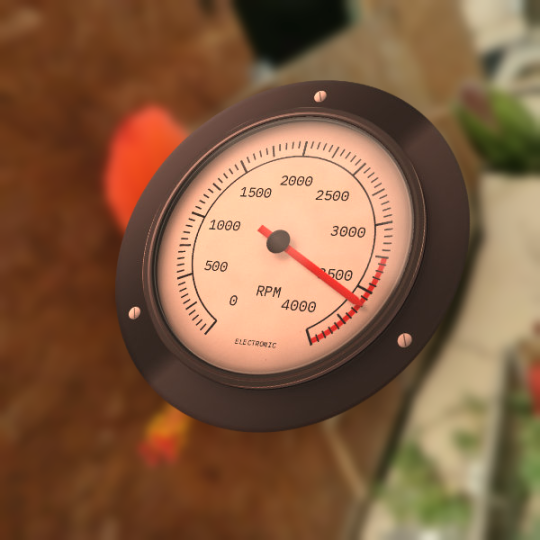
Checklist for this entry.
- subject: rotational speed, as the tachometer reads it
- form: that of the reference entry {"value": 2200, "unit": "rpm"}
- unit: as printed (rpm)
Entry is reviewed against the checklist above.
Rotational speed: {"value": 3600, "unit": "rpm"}
